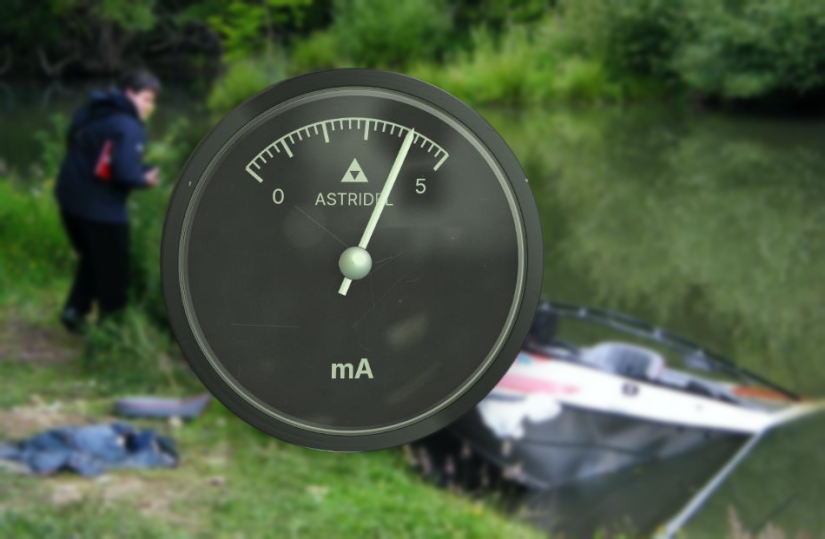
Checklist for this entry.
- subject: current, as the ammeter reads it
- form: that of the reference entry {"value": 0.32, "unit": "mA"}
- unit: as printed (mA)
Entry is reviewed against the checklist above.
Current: {"value": 4, "unit": "mA"}
